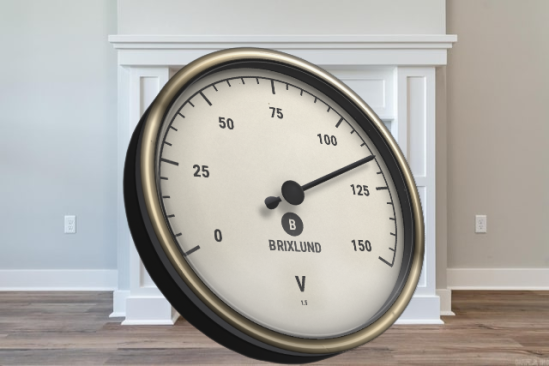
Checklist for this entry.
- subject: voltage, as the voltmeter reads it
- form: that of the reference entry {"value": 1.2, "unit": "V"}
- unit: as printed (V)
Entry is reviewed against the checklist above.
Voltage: {"value": 115, "unit": "V"}
